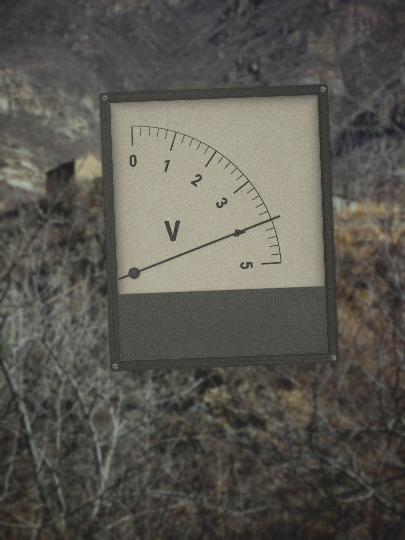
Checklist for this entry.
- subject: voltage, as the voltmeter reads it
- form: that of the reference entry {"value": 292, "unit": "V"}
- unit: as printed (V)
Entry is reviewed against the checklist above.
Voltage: {"value": 4, "unit": "V"}
